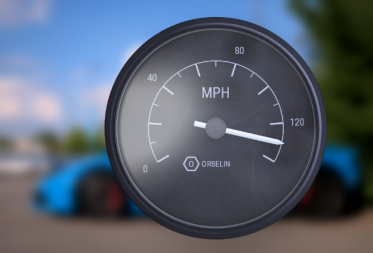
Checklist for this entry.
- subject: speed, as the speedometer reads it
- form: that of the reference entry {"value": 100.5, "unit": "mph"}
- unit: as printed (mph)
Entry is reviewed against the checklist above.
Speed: {"value": 130, "unit": "mph"}
